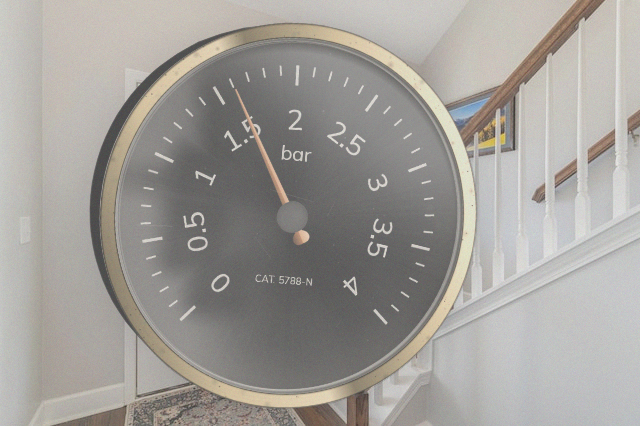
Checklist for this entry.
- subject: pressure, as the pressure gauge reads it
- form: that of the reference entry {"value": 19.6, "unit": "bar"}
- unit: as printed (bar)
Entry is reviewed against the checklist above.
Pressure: {"value": 1.6, "unit": "bar"}
